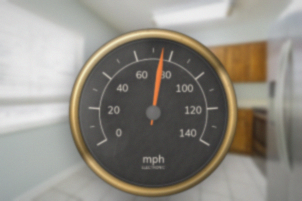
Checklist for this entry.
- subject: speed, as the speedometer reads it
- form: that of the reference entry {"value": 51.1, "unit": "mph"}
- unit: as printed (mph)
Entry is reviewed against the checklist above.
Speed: {"value": 75, "unit": "mph"}
